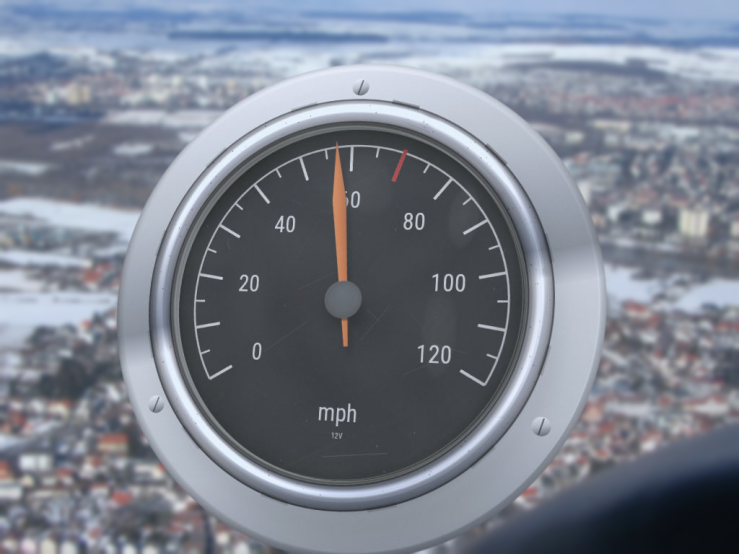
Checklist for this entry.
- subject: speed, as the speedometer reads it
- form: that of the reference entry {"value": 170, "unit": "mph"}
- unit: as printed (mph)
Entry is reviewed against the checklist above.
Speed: {"value": 57.5, "unit": "mph"}
